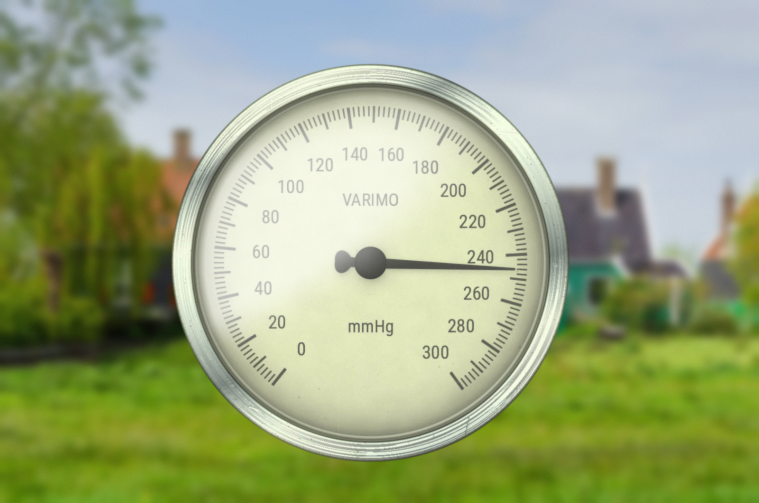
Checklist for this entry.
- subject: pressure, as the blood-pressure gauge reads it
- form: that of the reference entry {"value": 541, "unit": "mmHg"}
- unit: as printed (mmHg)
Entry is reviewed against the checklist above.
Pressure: {"value": 246, "unit": "mmHg"}
